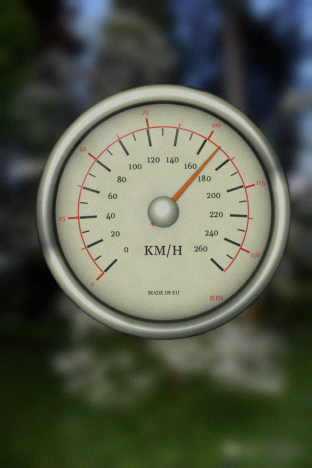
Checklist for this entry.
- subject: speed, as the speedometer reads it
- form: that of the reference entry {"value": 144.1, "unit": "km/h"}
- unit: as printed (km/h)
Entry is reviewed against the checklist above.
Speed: {"value": 170, "unit": "km/h"}
